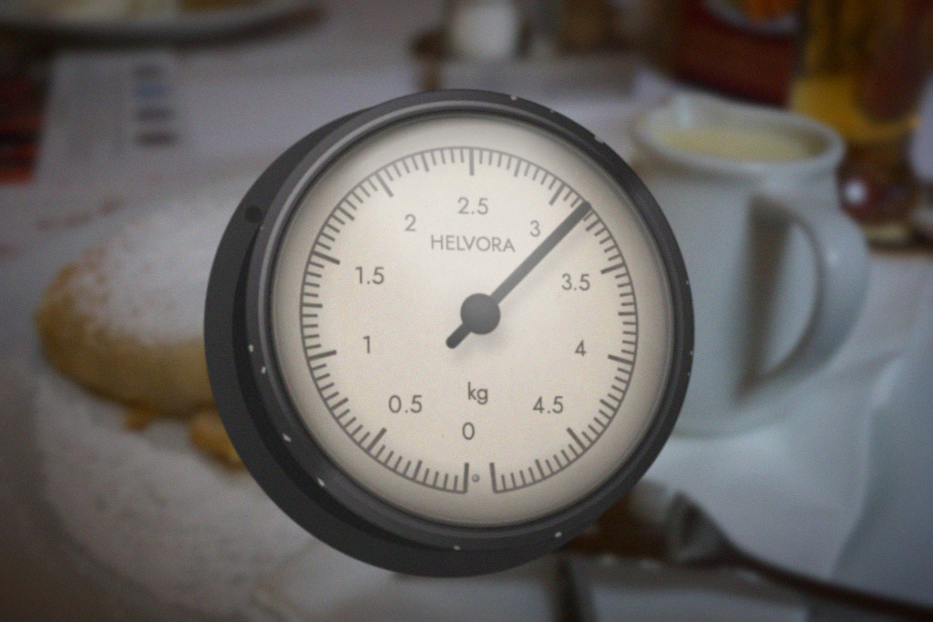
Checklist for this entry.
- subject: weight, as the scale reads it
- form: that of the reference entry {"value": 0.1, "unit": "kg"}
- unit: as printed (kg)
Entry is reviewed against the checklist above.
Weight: {"value": 3.15, "unit": "kg"}
